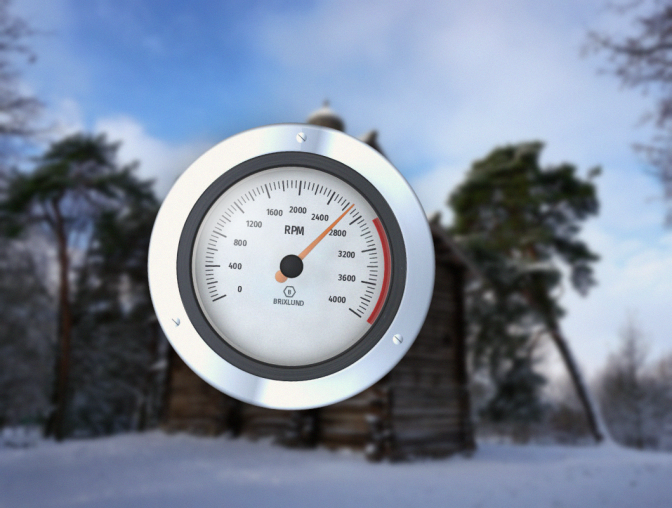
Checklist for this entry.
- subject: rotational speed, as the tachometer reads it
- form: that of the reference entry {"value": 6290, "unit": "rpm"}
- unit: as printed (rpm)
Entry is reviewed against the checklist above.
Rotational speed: {"value": 2650, "unit": "rpm"}
